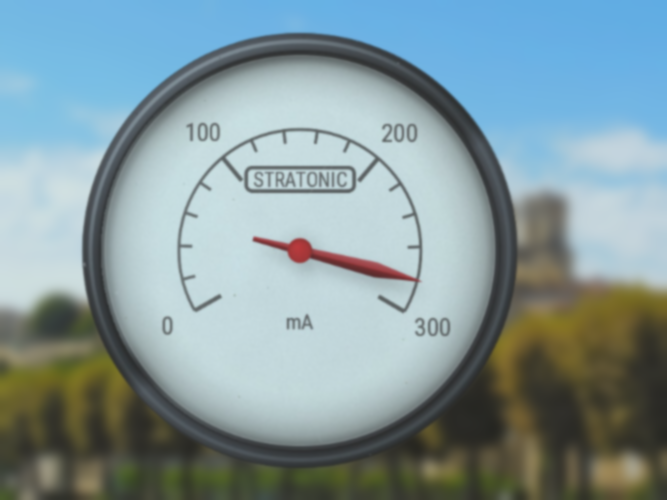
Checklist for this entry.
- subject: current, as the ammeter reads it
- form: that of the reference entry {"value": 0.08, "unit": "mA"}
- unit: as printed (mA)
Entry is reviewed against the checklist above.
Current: {"value": 280, "unit": "mA"}
